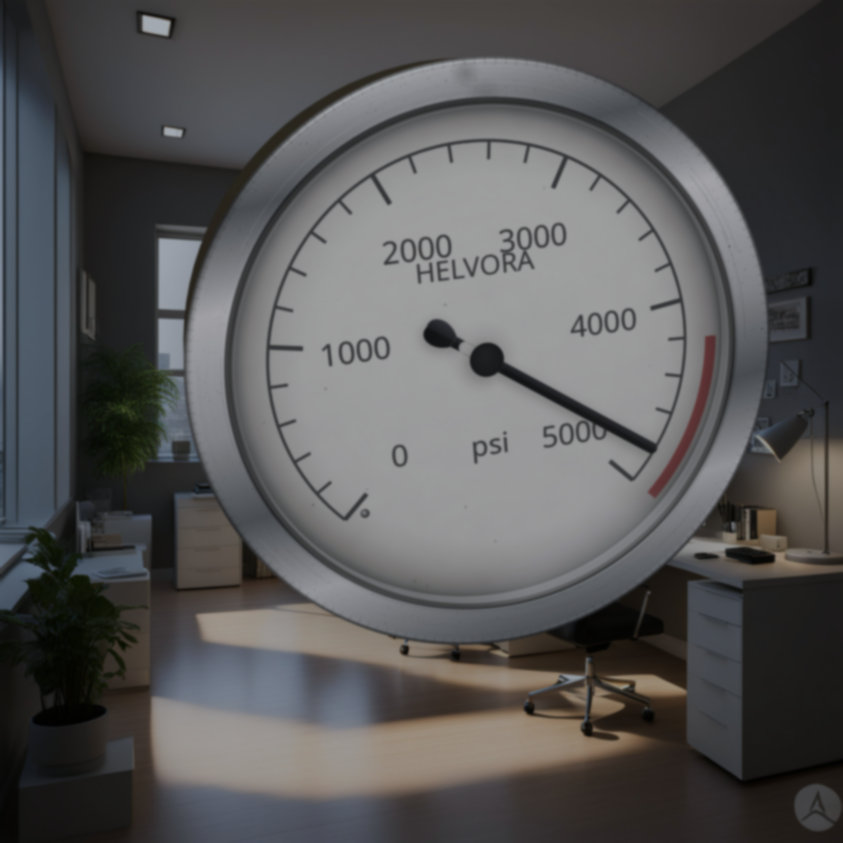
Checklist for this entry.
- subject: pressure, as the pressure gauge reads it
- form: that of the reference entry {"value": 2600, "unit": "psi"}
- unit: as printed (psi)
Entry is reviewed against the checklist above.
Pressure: {"value": 4800, "unit": "psi"}
